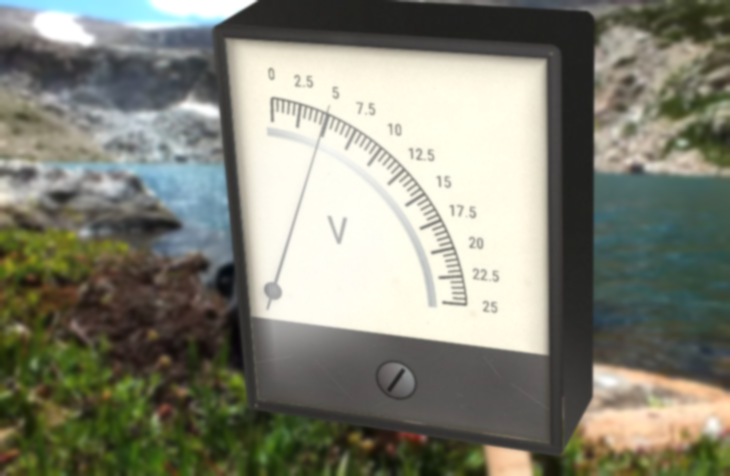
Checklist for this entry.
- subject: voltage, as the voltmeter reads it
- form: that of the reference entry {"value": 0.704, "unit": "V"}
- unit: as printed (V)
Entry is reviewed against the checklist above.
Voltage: {"value": 5, "unit": "V"}
